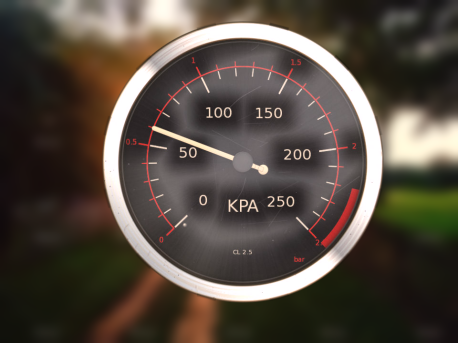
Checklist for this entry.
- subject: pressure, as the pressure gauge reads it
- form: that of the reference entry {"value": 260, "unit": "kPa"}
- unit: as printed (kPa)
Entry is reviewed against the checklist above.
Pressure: {"value": 60, "unit": "kPa"}
